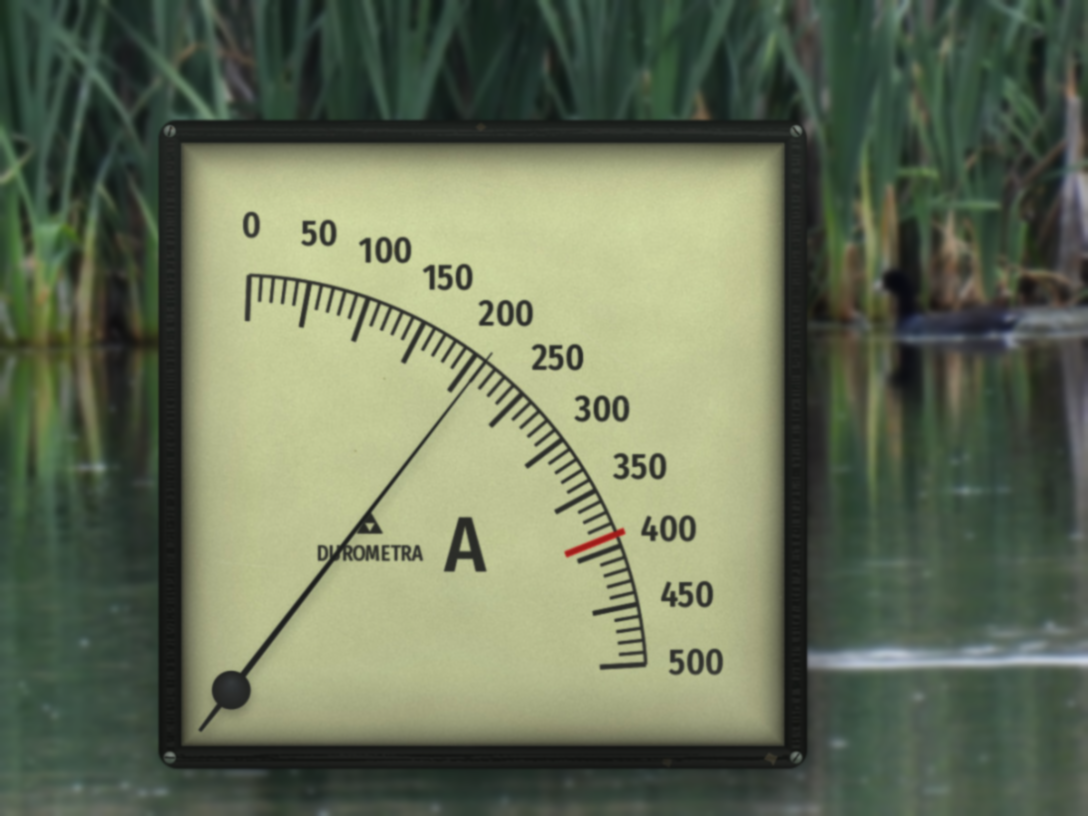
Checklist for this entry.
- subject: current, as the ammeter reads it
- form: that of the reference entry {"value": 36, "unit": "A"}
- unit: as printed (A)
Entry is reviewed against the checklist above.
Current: {"value": 210, "unit": "A"}
